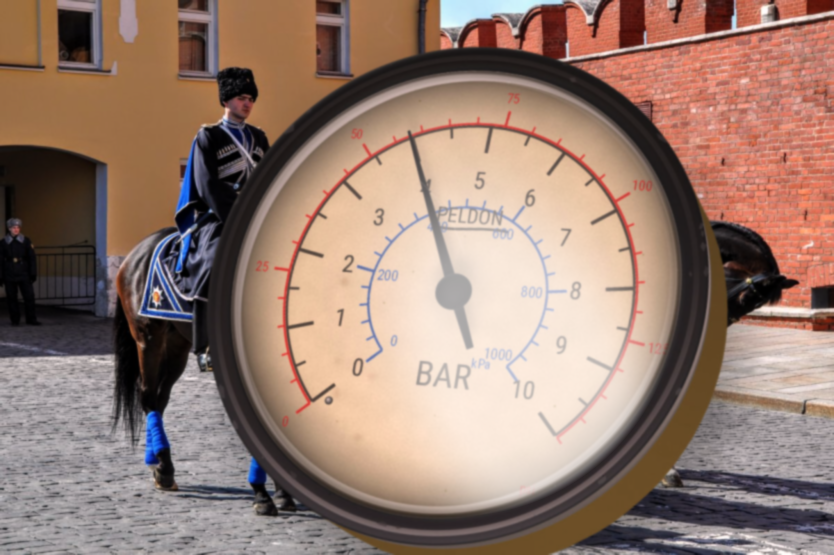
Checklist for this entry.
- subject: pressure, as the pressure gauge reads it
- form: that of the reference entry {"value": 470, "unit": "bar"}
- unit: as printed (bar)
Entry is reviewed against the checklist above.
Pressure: {"value": 4, "unit": "bar"}
